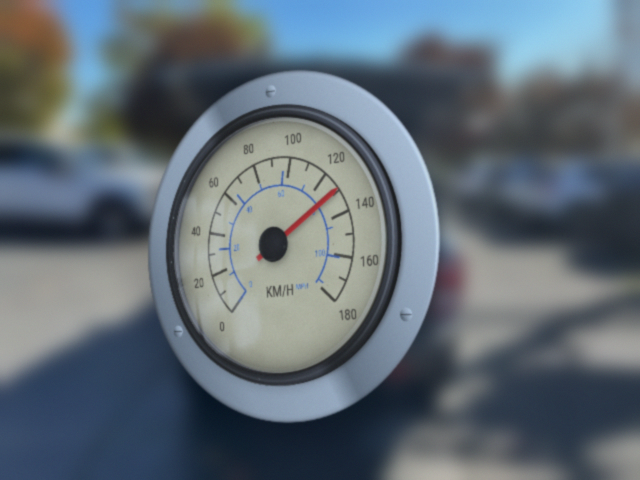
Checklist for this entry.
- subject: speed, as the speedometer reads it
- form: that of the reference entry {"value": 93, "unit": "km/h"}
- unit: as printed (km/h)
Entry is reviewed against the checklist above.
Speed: {"value": 130, "unit": "km/h"}
